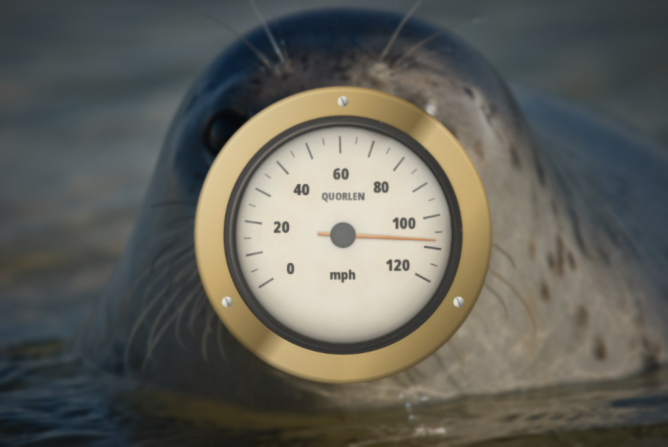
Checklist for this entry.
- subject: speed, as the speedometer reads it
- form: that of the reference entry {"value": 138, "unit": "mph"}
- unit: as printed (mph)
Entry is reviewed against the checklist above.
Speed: {"value": 107.5, "unit": "mph"}
